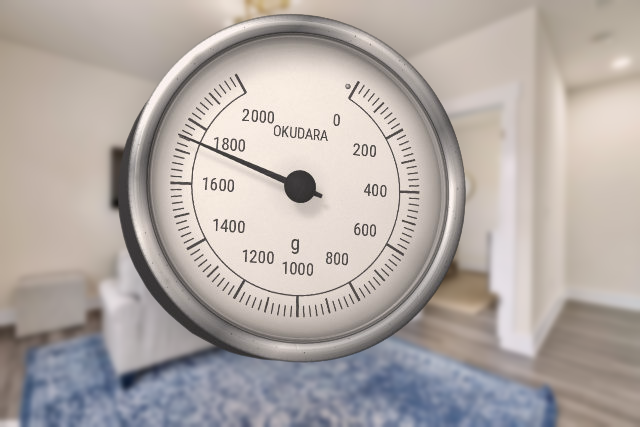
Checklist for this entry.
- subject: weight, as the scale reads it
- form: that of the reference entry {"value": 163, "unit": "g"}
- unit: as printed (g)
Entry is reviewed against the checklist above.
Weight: {"value": 1740, "unit": "g"}
